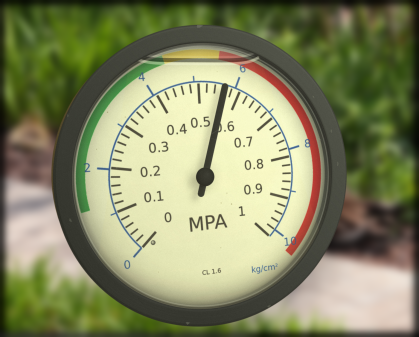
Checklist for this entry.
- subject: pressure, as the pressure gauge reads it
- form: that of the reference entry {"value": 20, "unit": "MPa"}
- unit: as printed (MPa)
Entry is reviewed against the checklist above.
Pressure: {"value": 0.56, "unit": "MPa"}
